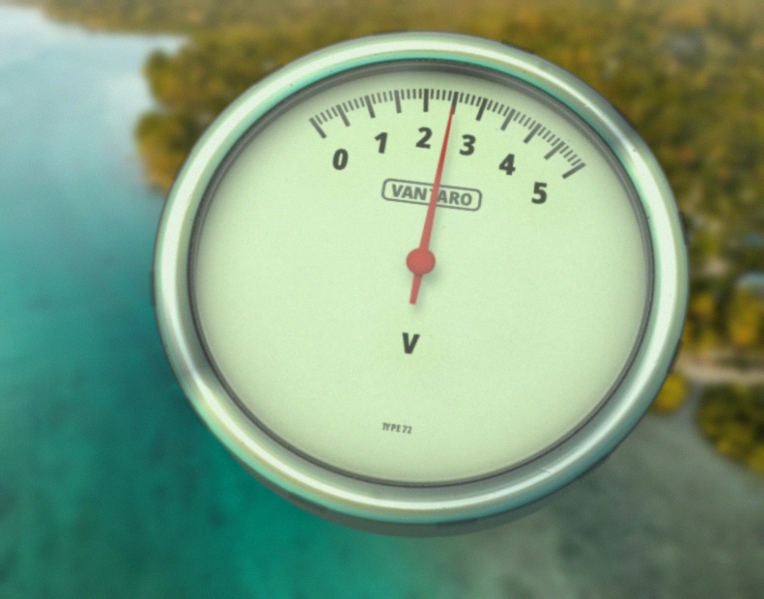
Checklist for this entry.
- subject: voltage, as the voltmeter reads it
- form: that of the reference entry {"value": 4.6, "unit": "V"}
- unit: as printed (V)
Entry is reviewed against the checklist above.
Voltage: {"value": 2.5, "unit": "V"}
